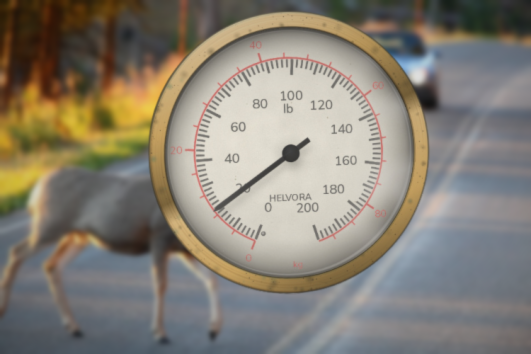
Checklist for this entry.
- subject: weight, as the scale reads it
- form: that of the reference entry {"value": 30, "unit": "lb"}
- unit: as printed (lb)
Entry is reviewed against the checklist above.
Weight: {"value": 20, "unit": "lb"}
